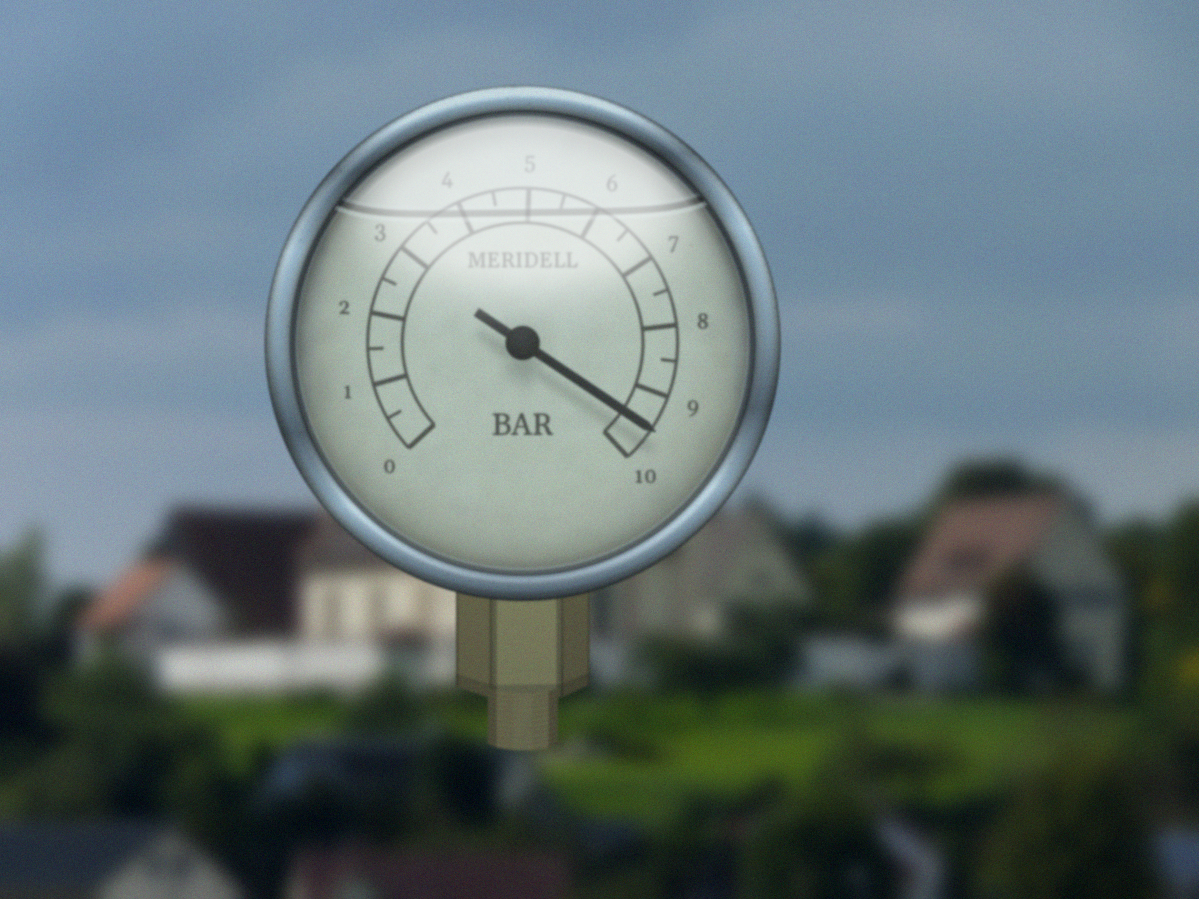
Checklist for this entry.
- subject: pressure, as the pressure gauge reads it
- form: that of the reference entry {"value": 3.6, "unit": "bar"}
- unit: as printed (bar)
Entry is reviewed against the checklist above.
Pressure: {"value": 9.5, "unit": "bar"}
